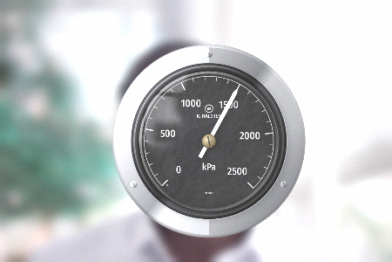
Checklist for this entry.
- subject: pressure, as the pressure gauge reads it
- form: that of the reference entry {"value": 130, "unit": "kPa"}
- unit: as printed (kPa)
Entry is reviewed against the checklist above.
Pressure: {"value": 1500, "unit": "kPa"}
